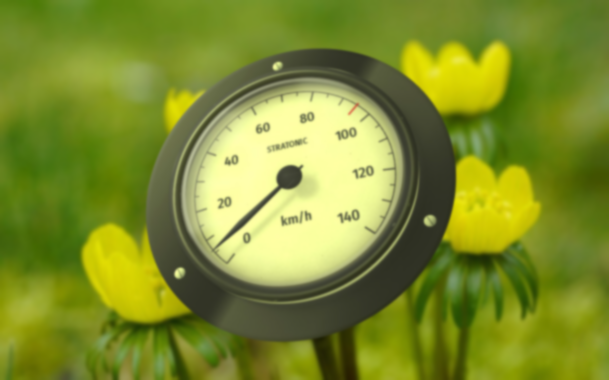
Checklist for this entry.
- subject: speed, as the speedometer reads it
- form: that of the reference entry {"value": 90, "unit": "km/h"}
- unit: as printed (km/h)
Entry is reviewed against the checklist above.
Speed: {"value": 5, "unit": "km/h"}
